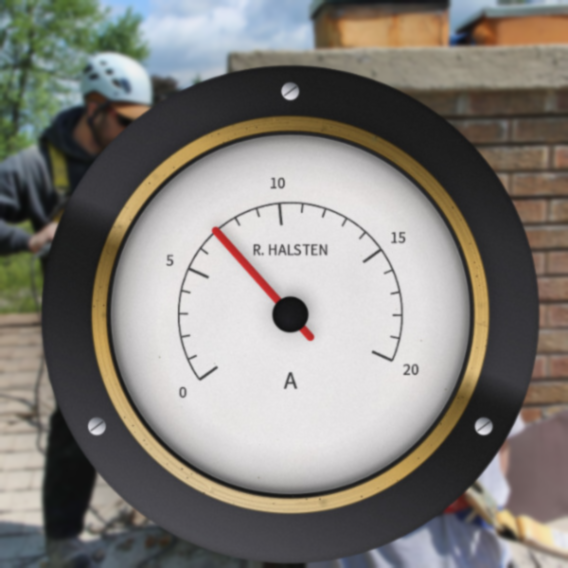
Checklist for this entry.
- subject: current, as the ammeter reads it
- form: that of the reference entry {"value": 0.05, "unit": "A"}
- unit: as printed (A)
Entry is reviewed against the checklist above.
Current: {"value": 7, "unit": "A"}
